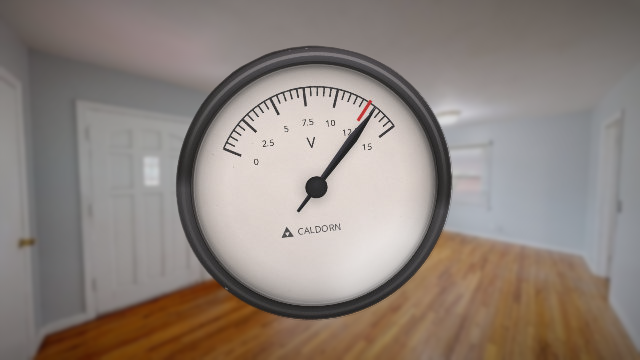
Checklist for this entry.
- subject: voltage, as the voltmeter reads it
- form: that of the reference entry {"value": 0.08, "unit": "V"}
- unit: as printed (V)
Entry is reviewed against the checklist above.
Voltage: {"value": 13, "unit": "V"}
